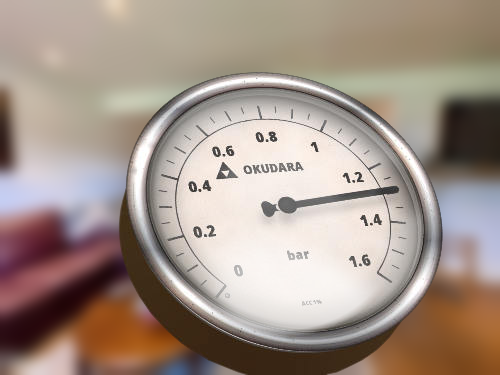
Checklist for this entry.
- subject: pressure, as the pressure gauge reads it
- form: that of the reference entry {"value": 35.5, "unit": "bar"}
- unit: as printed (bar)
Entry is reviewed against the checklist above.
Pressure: {"value": 1.3, "unit": "bar"}
